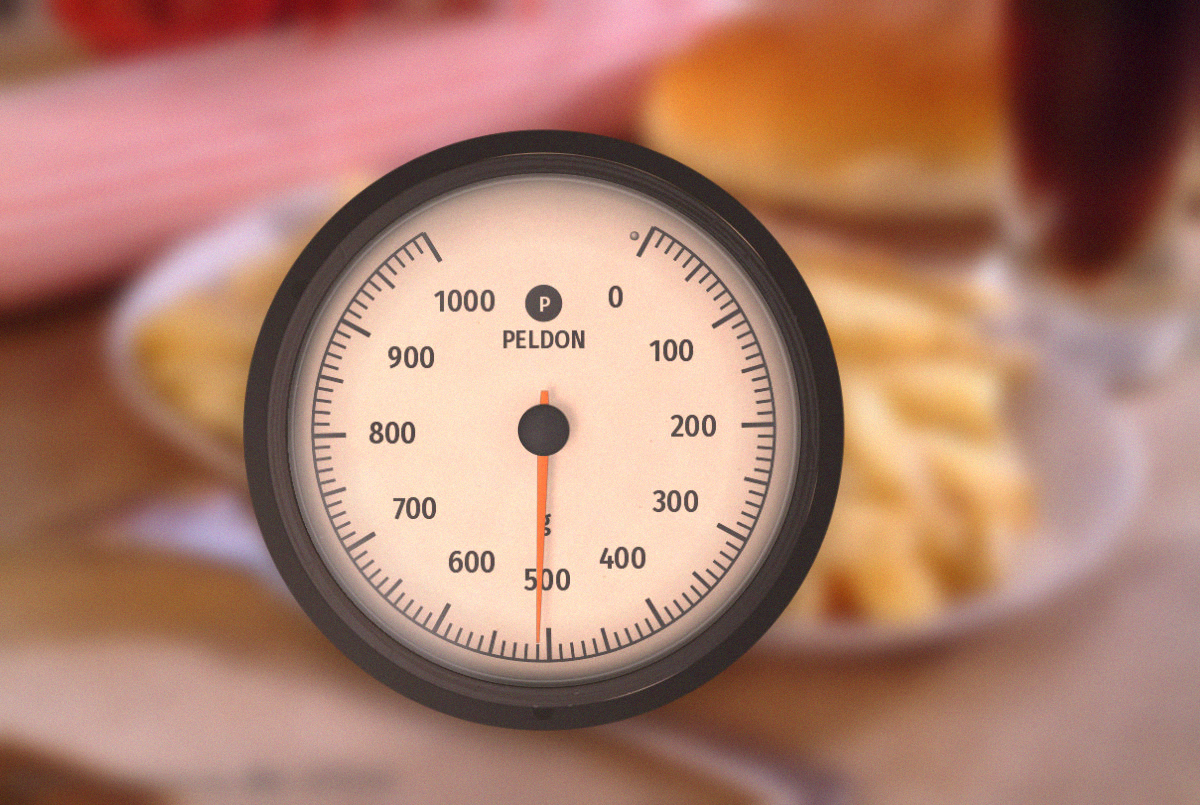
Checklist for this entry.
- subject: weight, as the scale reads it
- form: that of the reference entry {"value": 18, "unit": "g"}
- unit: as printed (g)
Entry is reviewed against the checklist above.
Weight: {"value": 510, "unit": "g"}
